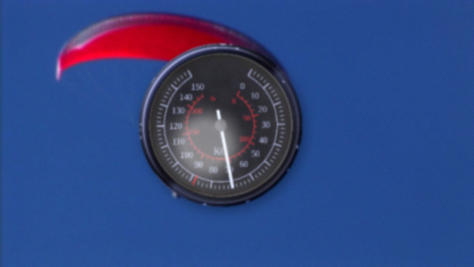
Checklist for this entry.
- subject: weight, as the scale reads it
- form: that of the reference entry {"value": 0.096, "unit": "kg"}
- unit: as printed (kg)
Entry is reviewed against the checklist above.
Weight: {"value": 70, "unit": "kg"}
